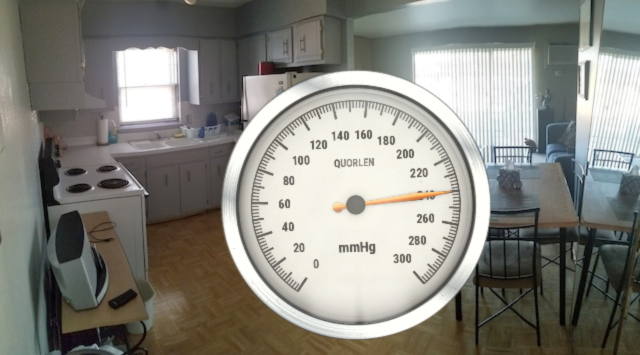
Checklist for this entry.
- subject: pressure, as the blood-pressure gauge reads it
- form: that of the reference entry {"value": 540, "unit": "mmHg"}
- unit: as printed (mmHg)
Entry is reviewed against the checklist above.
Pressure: {"value": 240, "unit": "mmHg"}
